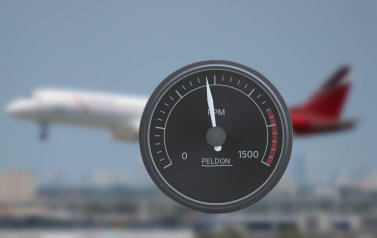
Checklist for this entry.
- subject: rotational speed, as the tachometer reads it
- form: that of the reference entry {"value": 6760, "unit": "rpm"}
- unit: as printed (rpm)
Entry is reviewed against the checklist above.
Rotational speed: {"value": 700, "unit": "rpm"}
